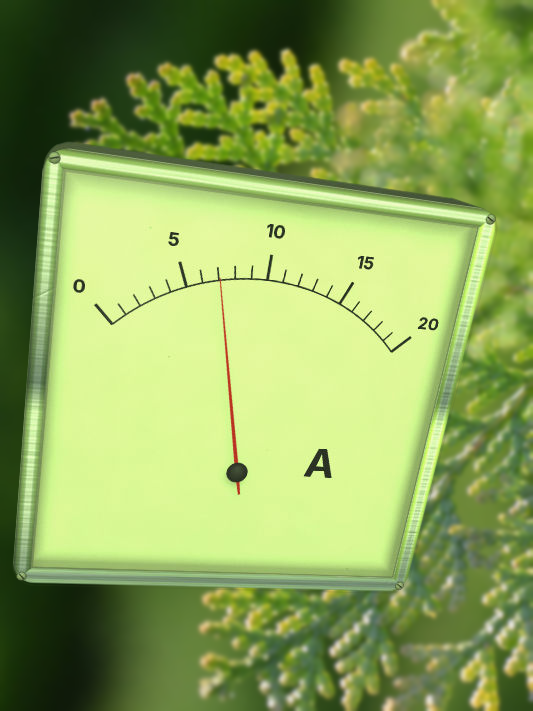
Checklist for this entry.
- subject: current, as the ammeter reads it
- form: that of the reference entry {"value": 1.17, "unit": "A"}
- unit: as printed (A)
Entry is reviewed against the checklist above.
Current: {"value": 7, "unit": "A"}
